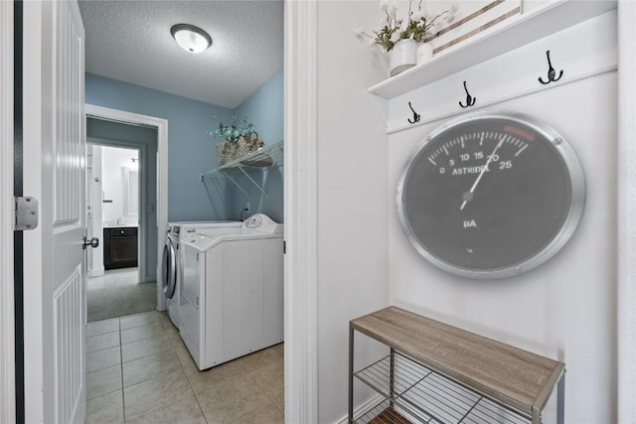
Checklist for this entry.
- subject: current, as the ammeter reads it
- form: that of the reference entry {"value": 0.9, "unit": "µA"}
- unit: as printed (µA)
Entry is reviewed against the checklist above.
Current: {"value": 20, "unit": "µA"}
